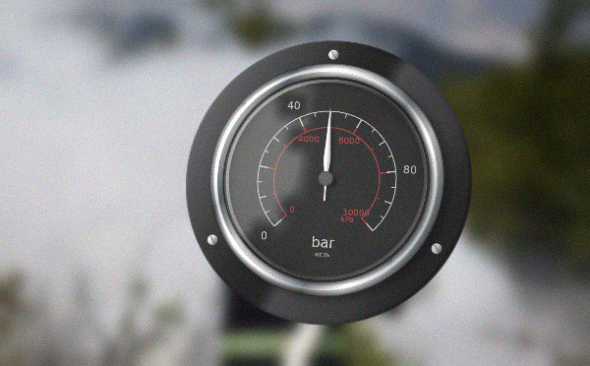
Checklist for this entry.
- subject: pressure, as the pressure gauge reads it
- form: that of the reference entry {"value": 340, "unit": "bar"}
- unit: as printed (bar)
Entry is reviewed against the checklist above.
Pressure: {"value": 50, "unit": "bar"}
